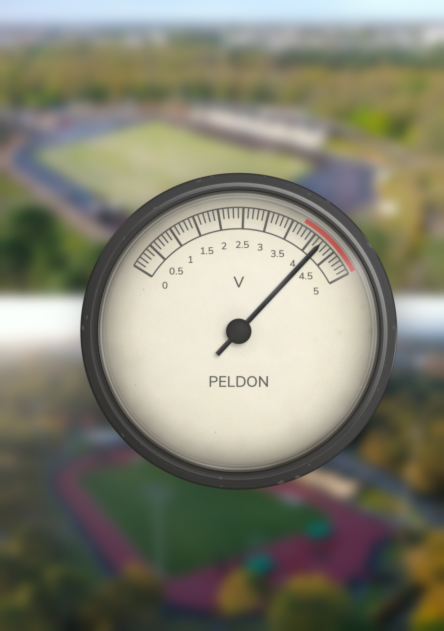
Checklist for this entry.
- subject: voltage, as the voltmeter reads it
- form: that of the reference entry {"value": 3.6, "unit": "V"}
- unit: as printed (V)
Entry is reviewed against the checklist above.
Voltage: {"value": 4.2, "unit": "V"}
